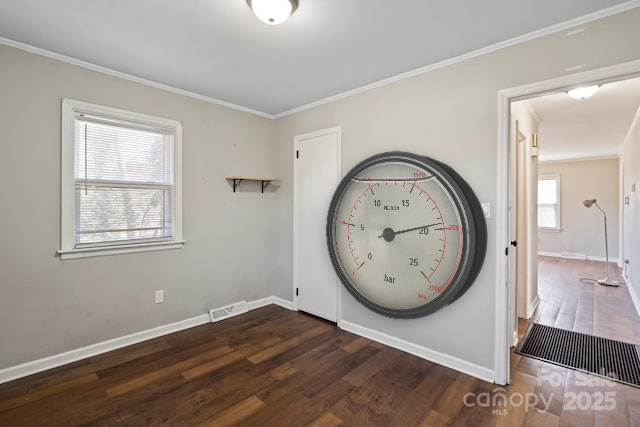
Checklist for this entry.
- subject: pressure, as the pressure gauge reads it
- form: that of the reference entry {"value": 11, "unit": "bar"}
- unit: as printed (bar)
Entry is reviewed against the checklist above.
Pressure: {"value": 19.5, "unit": "bar"}
